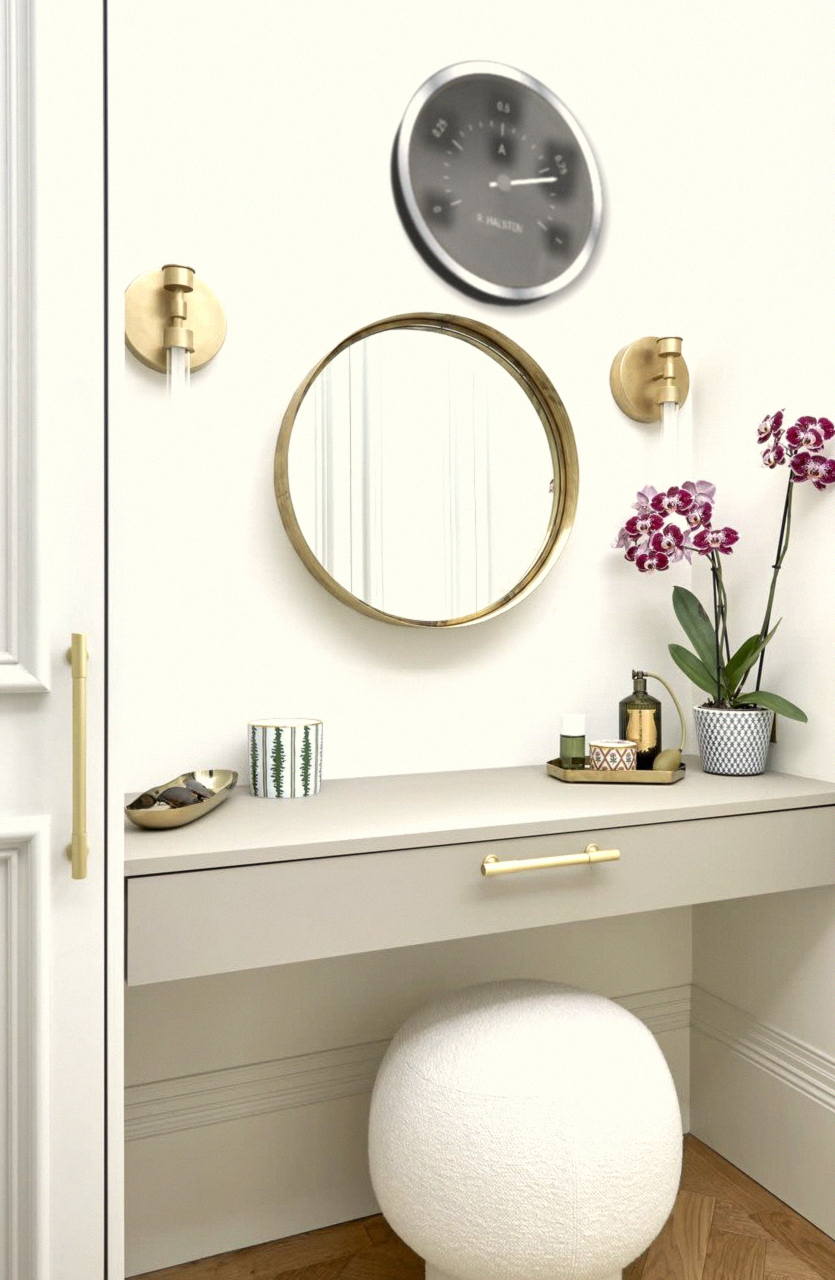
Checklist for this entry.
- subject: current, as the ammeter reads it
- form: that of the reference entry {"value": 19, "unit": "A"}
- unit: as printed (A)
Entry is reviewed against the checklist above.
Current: {"value": 0.8, "unit": "A"}
